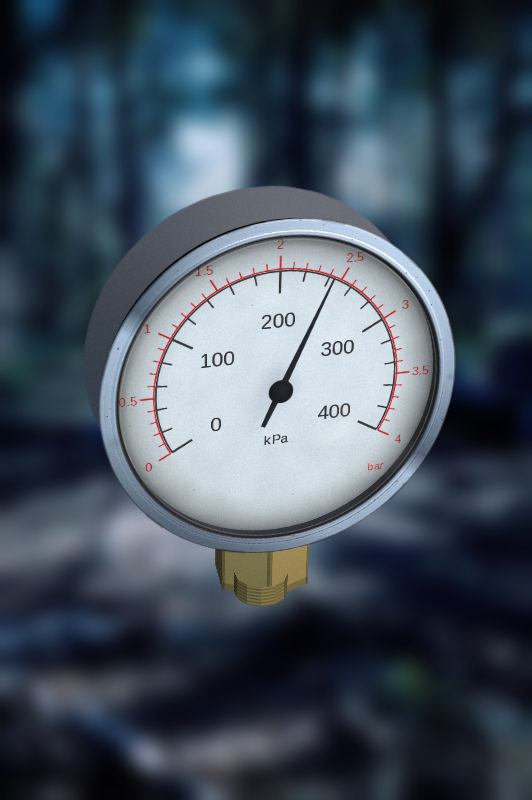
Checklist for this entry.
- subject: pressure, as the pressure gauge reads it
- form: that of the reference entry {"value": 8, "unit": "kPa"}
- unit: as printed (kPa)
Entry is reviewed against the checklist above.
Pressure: {"value": 240, "unit": "kPa"}
